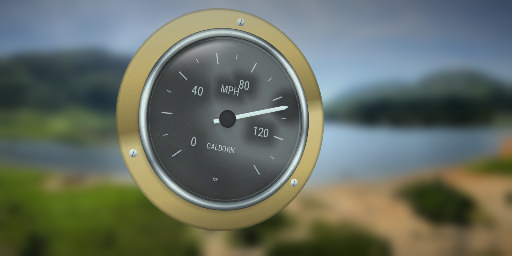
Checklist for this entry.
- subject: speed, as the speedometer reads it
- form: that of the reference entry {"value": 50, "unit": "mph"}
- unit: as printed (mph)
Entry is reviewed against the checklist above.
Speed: {"value": 105, "unit": "mph"}
